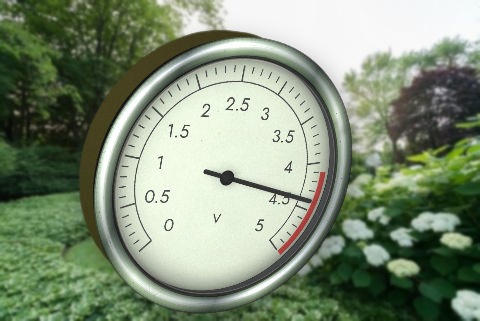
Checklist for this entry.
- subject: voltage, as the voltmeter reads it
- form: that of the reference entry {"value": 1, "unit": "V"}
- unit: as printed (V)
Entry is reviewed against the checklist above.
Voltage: {"value": 4.4, "unit": "V"}
